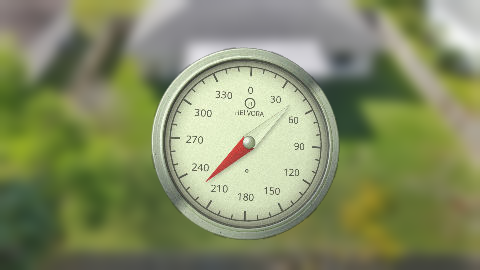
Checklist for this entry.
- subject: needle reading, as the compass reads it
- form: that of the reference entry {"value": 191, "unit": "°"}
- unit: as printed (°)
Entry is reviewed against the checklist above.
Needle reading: {"value": 225, "unit": "°"}
